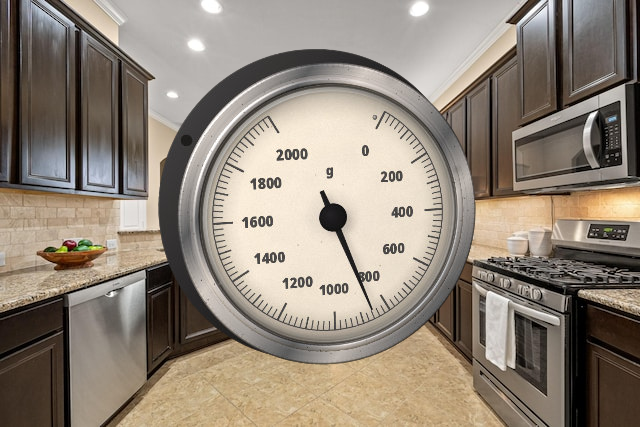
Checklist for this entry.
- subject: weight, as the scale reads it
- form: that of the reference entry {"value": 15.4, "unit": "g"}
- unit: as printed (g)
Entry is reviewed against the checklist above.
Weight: {"value": 860, "unit": "g"}
